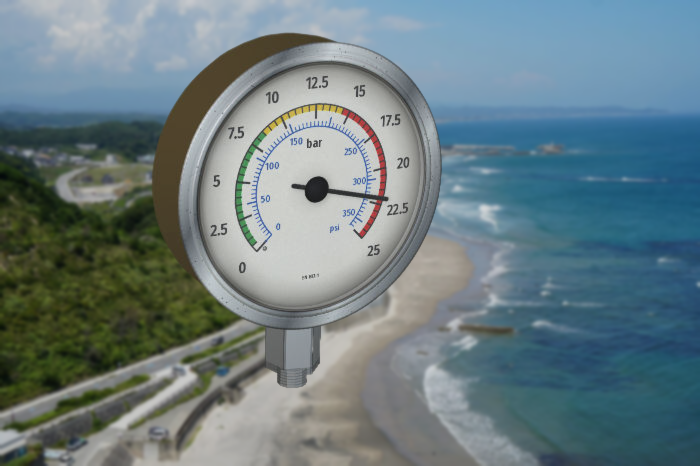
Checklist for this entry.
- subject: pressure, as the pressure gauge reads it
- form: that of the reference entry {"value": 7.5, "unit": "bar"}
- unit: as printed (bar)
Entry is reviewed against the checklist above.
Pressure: {"value": 22, "unit": "bar"}
